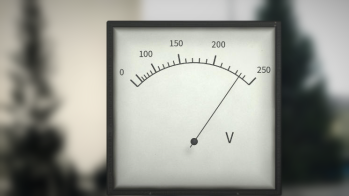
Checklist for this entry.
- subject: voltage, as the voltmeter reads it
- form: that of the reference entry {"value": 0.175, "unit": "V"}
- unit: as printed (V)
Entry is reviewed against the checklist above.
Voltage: {"value": 235, "unit": "V"}
